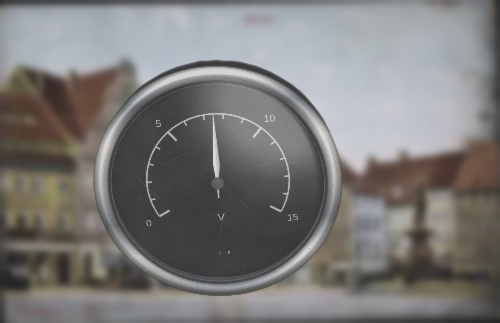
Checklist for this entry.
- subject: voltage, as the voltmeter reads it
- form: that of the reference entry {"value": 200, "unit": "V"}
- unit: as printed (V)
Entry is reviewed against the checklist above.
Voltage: {"value": 7.5, "unit": "V"}
